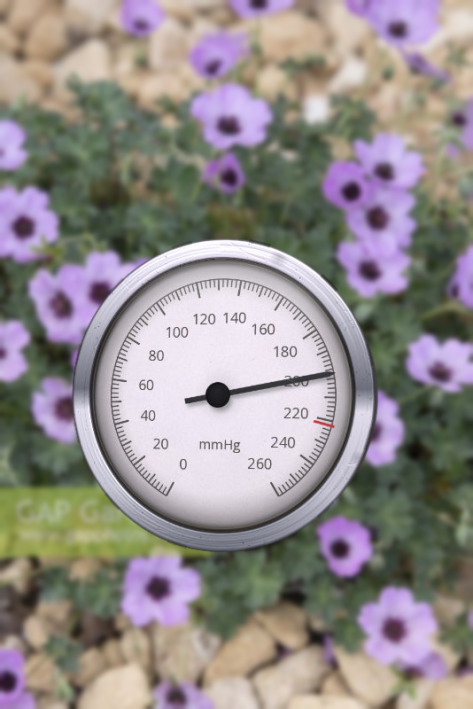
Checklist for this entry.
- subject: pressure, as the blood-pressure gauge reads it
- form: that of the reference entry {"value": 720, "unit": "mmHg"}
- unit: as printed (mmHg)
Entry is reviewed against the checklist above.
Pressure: {"value": 200, "unit": "mmHg"}
